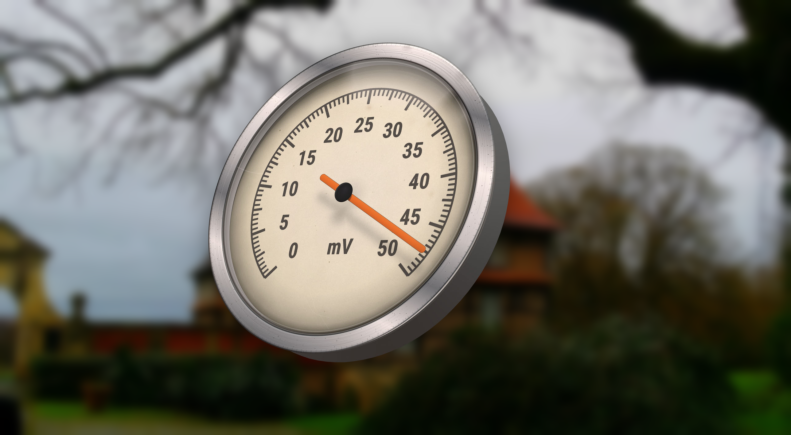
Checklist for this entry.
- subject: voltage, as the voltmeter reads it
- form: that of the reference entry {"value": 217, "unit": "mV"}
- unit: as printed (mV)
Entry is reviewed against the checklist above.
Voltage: {"value": 47.5, "unit": "mV"}
